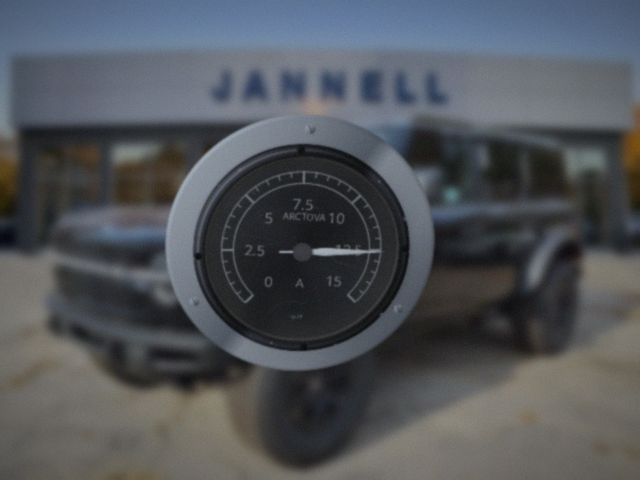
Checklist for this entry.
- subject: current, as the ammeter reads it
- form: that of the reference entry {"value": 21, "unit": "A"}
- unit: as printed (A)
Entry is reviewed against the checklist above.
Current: {"value": 12.5, "unit": "A"}
